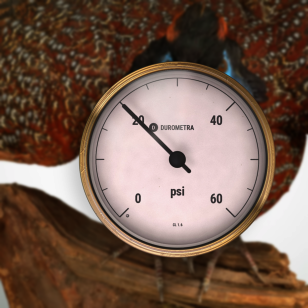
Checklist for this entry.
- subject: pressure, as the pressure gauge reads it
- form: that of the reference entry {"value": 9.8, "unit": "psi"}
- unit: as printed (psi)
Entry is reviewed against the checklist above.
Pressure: {"value": 20, "unit": "psi"}
